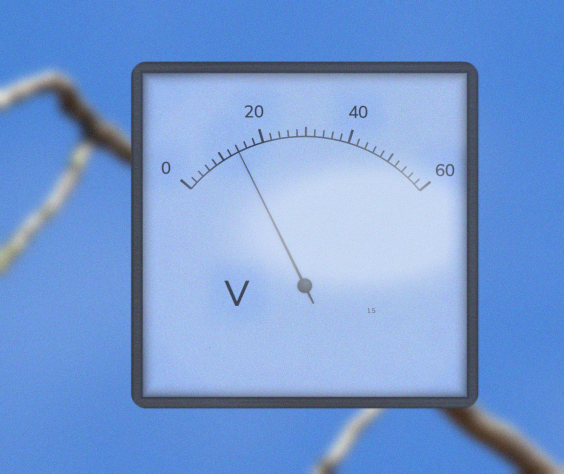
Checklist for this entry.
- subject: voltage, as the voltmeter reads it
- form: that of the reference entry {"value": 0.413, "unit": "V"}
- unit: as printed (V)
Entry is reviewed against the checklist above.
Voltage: {"value": 14, "unit": "V"}
